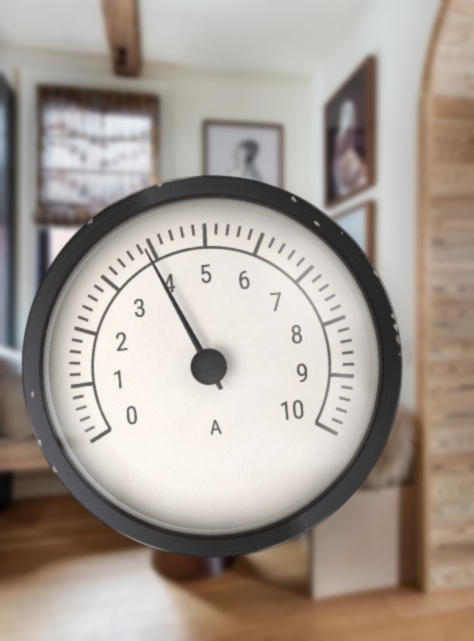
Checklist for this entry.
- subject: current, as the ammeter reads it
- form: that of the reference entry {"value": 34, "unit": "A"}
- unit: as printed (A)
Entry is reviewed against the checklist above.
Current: {"value": 3.9, "unit": "A"}
